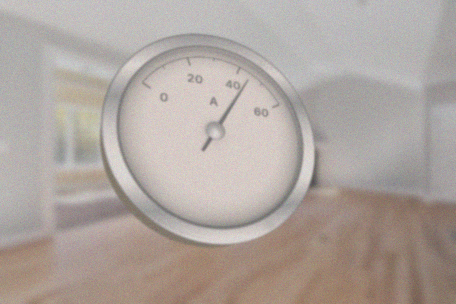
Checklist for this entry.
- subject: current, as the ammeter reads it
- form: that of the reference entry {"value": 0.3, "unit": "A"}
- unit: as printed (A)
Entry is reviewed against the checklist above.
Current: {"value": 45, "unit": "A"}
